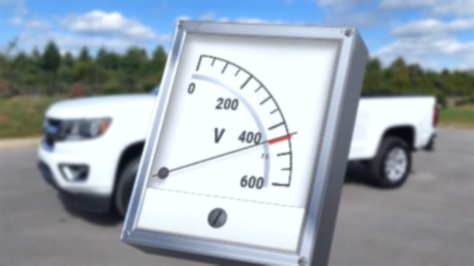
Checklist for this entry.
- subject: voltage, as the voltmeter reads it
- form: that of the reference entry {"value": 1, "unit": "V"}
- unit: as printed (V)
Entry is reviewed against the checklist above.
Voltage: {"value": 450, "unit": "V"}
